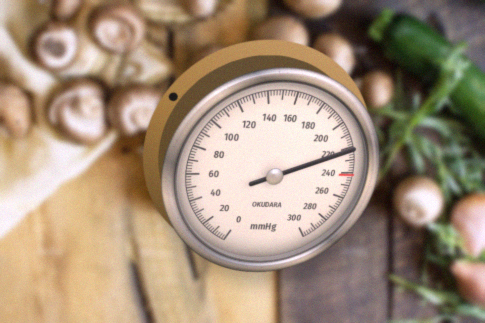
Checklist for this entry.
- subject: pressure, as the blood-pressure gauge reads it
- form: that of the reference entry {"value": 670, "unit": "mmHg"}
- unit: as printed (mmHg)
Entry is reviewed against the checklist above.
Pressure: {"value": 220, "unit": "mmHg"}
